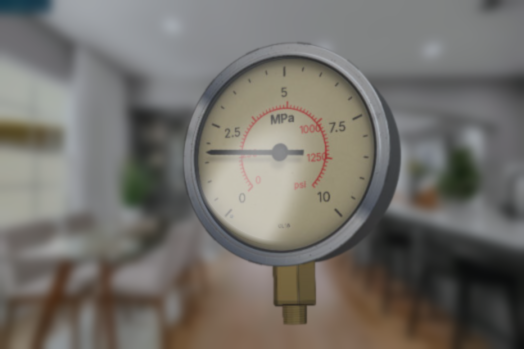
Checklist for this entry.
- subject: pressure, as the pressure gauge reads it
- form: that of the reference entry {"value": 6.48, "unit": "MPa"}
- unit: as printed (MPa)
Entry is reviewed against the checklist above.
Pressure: {"value": 1.75, "unit": "MPa"}
